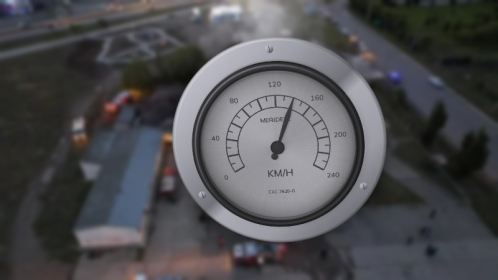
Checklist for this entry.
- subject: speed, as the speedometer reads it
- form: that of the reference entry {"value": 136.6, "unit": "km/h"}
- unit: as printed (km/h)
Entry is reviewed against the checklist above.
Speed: {"value": 140, "unit": "km/h"}
